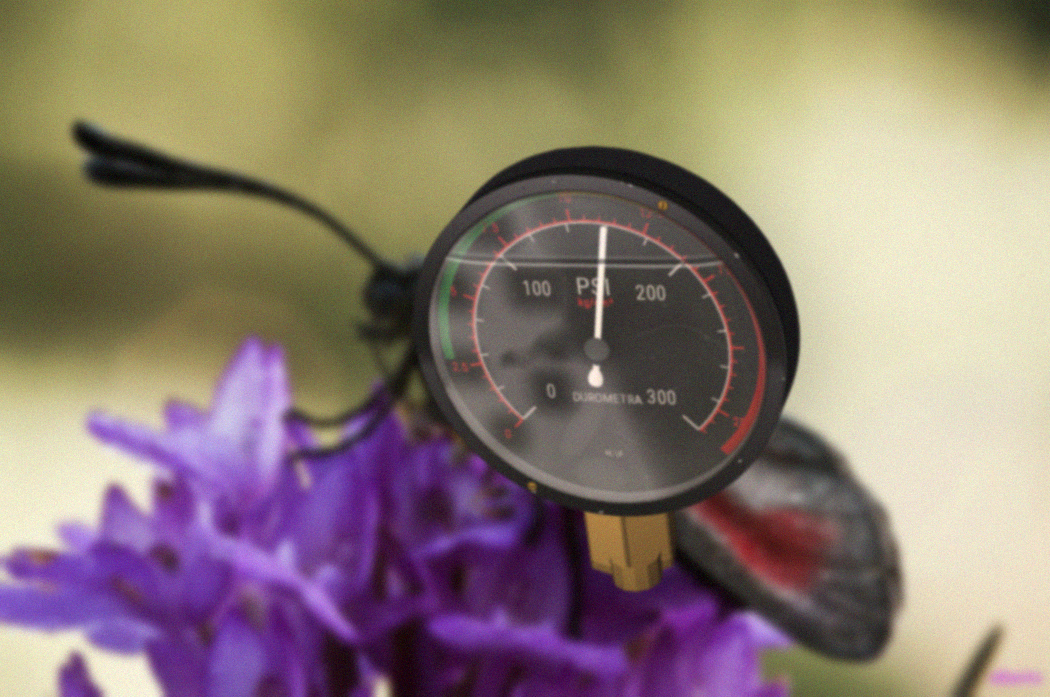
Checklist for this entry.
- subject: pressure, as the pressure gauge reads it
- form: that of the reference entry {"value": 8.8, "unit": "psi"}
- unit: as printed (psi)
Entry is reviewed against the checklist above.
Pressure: {"value": 160, "unit": "psi"}
